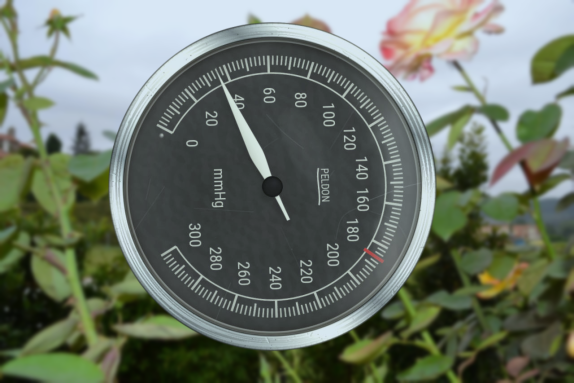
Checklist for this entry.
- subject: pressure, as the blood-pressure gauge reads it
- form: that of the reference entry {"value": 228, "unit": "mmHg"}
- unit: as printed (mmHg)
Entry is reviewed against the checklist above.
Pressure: {"value": 36, "unit": "mmHg"}
